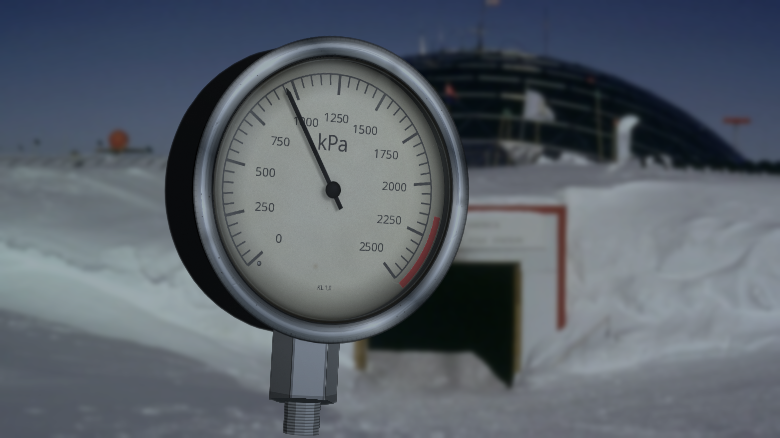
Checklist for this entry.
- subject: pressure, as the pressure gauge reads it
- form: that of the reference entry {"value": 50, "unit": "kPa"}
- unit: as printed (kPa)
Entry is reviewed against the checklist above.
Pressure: {"value": 950, "unit": "kPa"}
